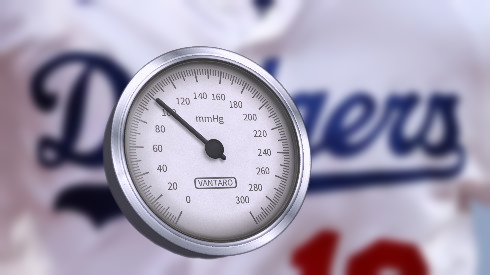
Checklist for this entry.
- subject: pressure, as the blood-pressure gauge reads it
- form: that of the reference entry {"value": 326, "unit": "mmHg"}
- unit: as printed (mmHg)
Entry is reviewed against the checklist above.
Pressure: {"value": 100, "unit": "mmHg"}
